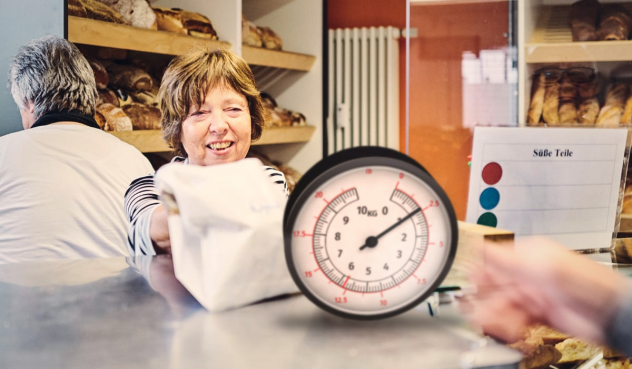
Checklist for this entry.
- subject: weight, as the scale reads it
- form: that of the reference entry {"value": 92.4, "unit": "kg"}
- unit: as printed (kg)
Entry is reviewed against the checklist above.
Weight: {"value": 1, "unit": "kg"}
